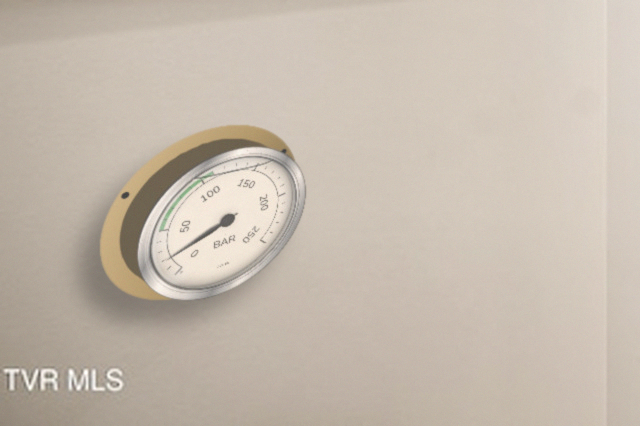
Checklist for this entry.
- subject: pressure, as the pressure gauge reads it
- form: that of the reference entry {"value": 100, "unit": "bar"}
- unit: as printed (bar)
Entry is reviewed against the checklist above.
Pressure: {"value": 20, "unit": "bar"}
